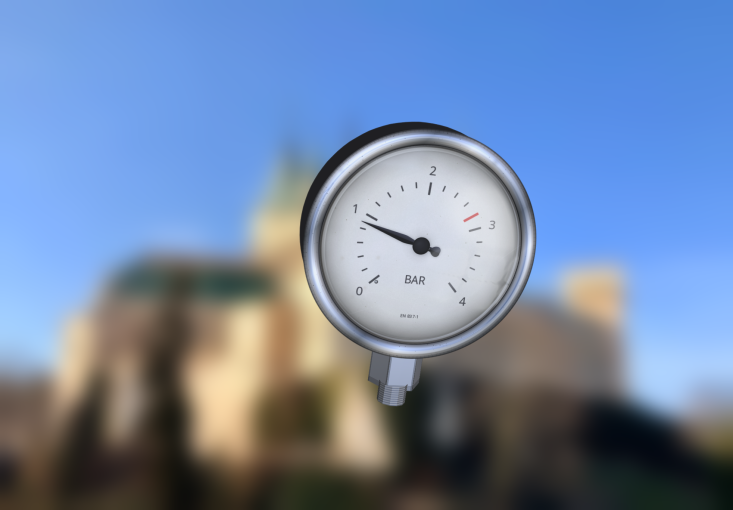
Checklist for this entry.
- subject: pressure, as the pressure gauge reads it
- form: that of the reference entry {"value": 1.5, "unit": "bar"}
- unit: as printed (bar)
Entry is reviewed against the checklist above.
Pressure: {"value": 0.9, "unit": "bar"}
